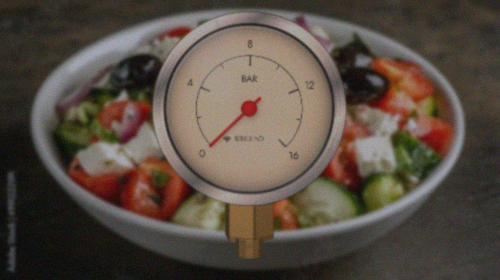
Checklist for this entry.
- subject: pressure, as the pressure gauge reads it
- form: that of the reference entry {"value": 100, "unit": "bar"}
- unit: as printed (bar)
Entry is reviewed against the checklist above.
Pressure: {"value": 0, "unit": "bar"}
